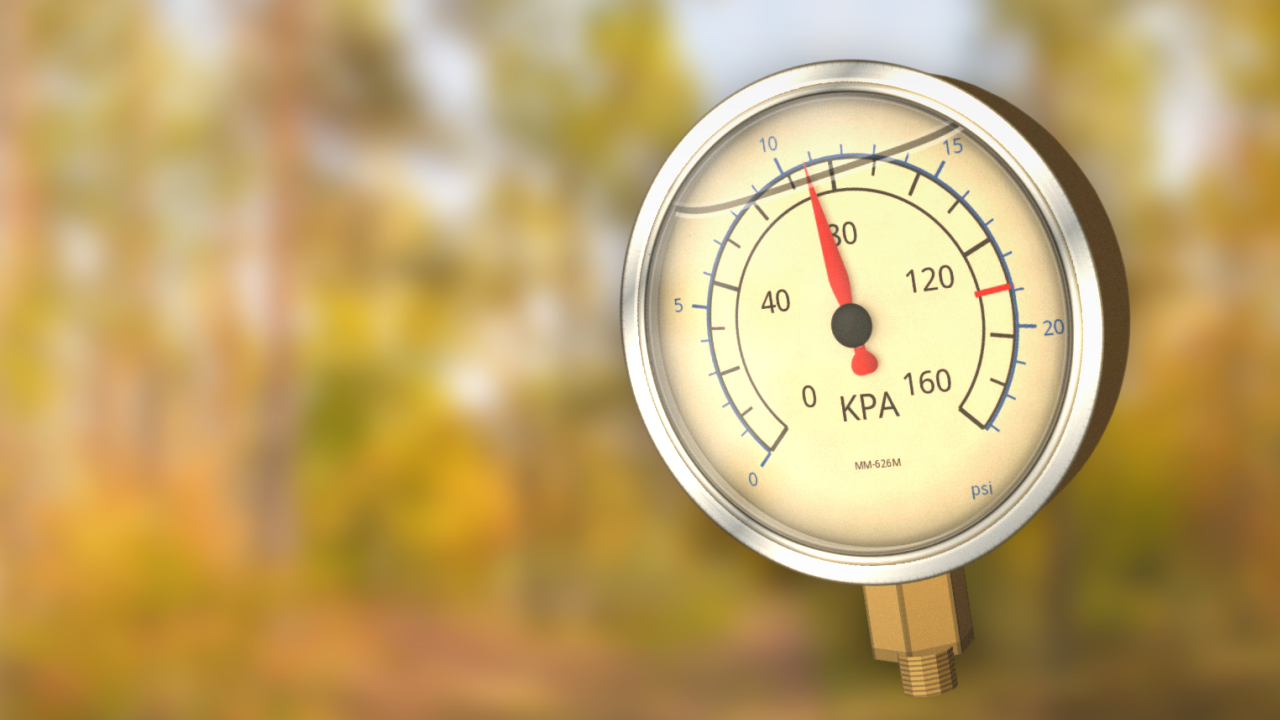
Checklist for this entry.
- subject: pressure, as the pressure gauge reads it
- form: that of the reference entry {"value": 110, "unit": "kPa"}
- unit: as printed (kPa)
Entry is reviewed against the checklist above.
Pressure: {"value": 75, "unit": "kPa"}
